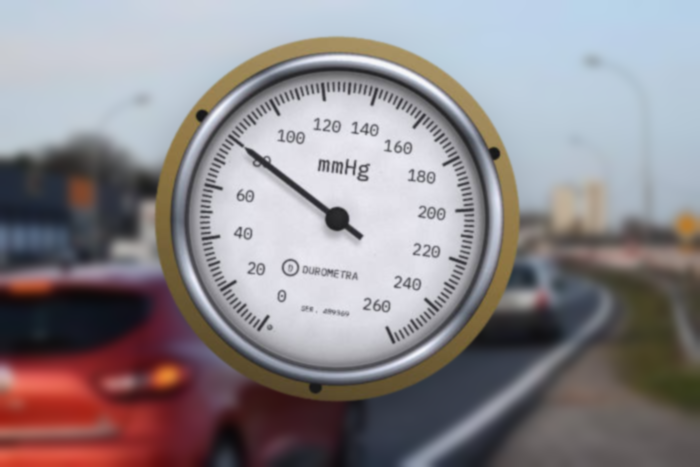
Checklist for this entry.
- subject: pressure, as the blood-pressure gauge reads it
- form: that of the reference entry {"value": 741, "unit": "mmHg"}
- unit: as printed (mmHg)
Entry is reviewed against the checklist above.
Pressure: {"value": 80, "unit": "mmHg"}
